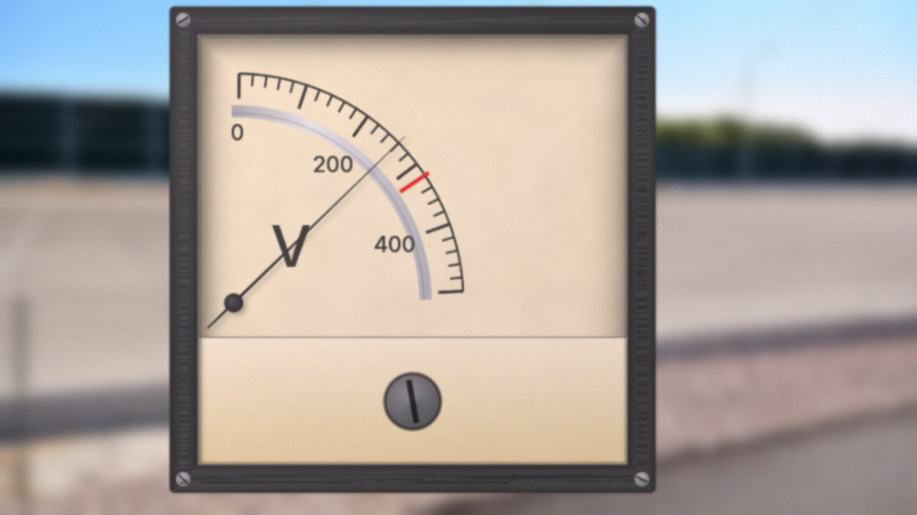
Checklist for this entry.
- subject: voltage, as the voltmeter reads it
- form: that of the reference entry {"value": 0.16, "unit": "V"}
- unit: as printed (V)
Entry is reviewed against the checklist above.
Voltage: {"value": 260, "unit": "V"}
